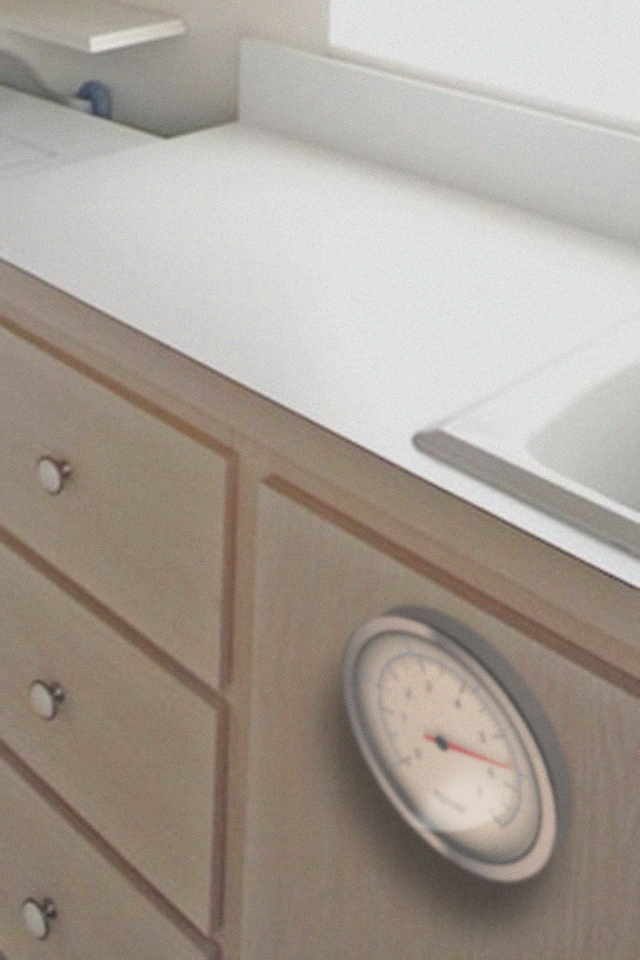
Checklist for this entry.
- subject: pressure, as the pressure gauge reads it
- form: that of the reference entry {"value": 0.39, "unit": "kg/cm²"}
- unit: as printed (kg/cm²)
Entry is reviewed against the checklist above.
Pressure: {"value": 5.5, "unit": "kg/cm²"}
